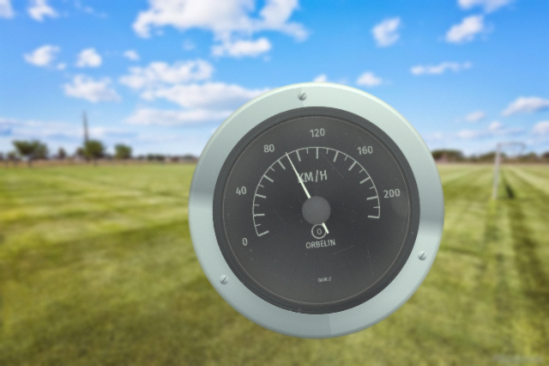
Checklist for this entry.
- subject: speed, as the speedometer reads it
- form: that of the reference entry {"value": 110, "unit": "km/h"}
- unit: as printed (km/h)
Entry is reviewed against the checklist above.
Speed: {"value": 90, "unit": "km/h"}
